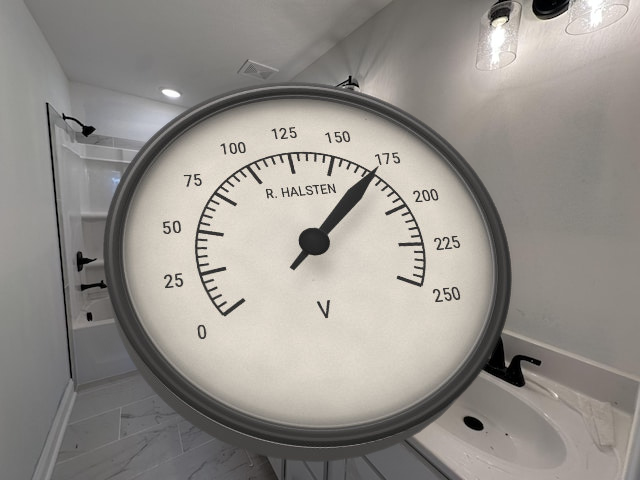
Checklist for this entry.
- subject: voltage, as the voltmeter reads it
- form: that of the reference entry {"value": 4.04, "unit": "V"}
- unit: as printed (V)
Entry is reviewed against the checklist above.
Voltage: {"value": 175, "unit": "V"}
